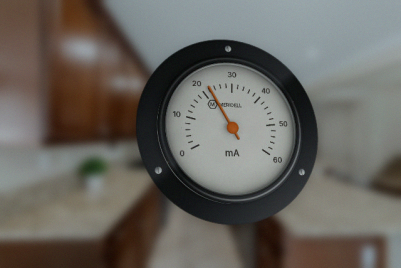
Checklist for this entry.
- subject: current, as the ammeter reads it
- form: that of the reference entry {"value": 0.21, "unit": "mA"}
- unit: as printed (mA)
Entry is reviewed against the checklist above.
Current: {"value": 22, "unit": "mA"}
